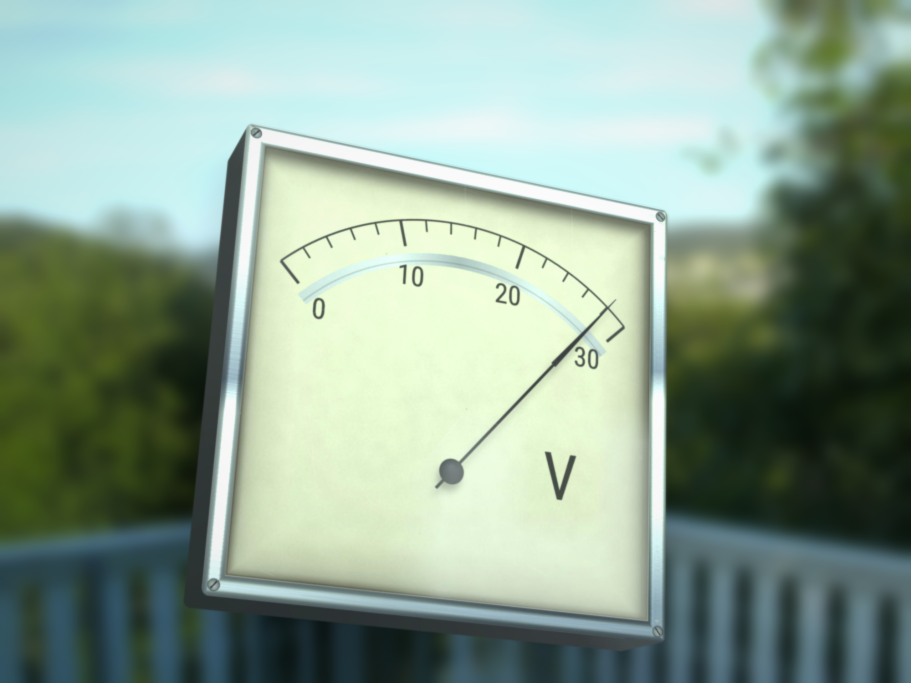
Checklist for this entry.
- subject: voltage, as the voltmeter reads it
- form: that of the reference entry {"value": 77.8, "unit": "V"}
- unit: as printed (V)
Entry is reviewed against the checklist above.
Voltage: {"value": 28, "unit": "V"}
